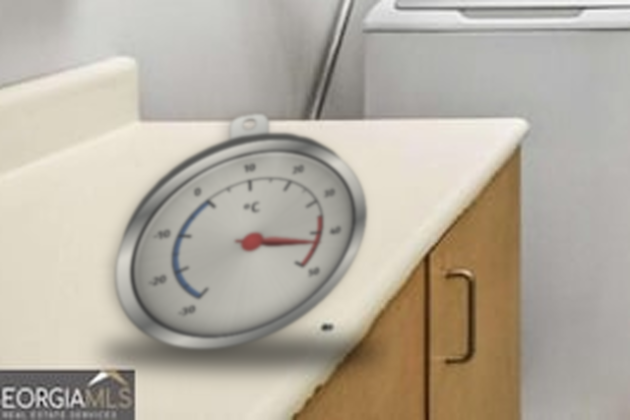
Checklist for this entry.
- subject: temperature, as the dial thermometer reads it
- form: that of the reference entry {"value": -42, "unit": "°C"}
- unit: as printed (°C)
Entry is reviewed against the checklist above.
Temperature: {"value": 42.5, "unit": "°C"}
